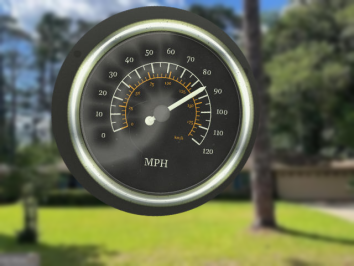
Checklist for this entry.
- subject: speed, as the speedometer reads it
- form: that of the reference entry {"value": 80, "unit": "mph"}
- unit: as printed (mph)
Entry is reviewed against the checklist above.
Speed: {"value": 85, "unit": "mph"}
